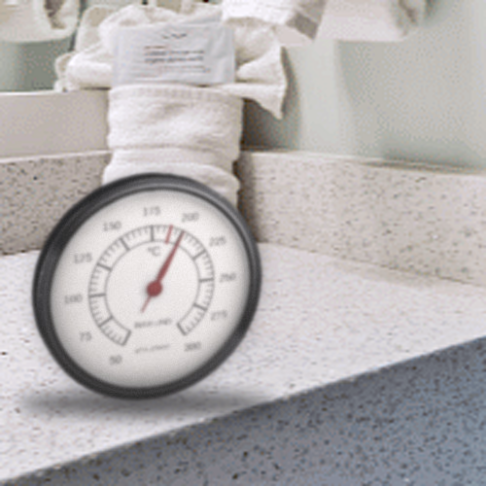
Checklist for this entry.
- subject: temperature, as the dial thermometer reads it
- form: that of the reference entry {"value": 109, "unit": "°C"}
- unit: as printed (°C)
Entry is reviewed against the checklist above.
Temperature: {"value": 200, "unit": "°C"}
